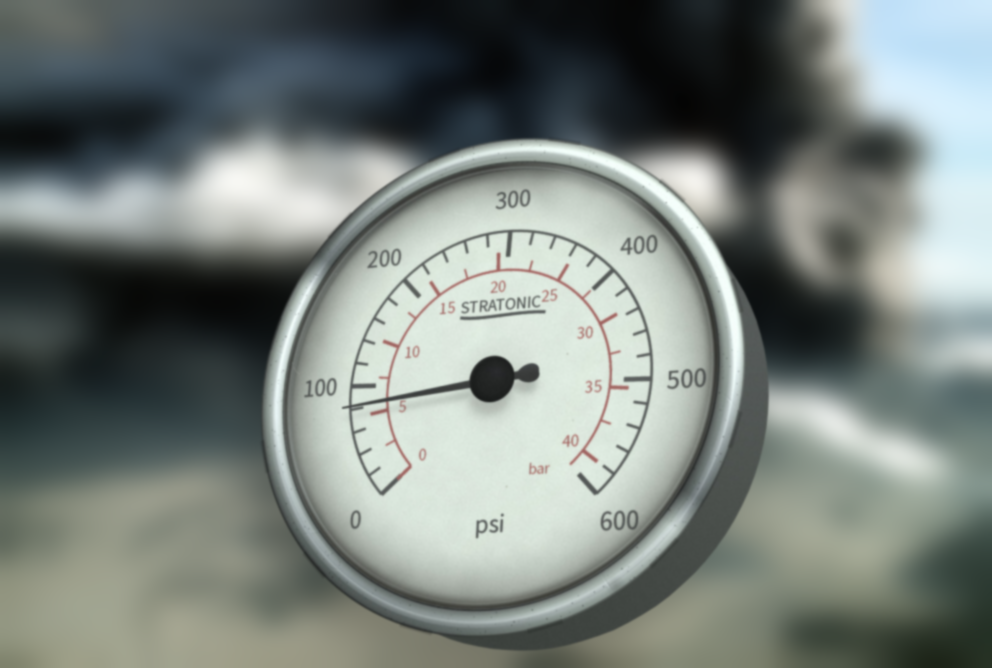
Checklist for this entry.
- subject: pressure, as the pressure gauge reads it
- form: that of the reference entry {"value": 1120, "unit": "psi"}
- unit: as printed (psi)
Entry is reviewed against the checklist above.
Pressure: {"value": 80, "unit": "psi"}
